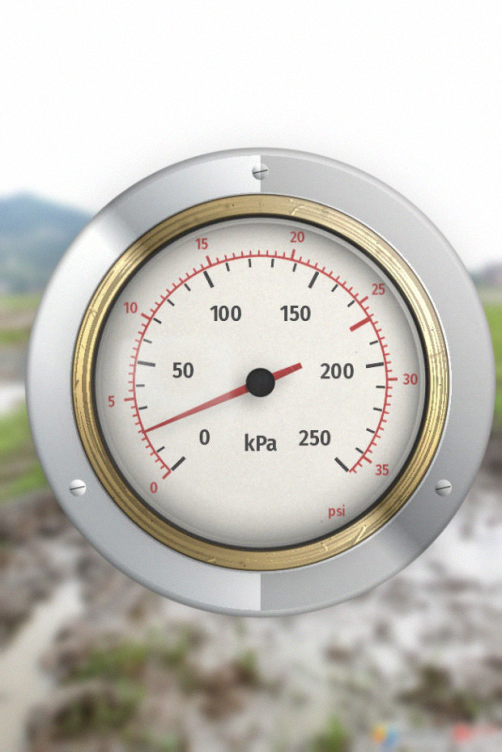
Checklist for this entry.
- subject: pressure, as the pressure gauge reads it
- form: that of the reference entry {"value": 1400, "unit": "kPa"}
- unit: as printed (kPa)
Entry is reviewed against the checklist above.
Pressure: {"value": 20, "unit": "kPa"}
